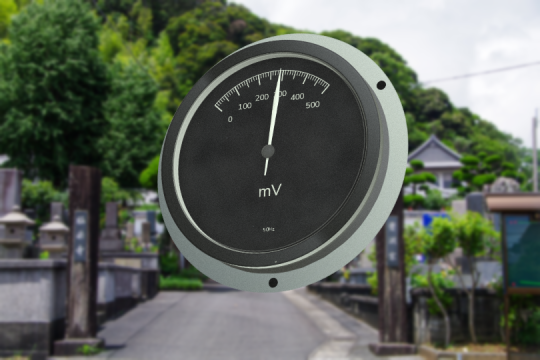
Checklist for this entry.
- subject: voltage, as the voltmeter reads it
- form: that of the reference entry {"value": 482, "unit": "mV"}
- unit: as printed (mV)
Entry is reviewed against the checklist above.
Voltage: {"value": 300, "unit": "mV"}
